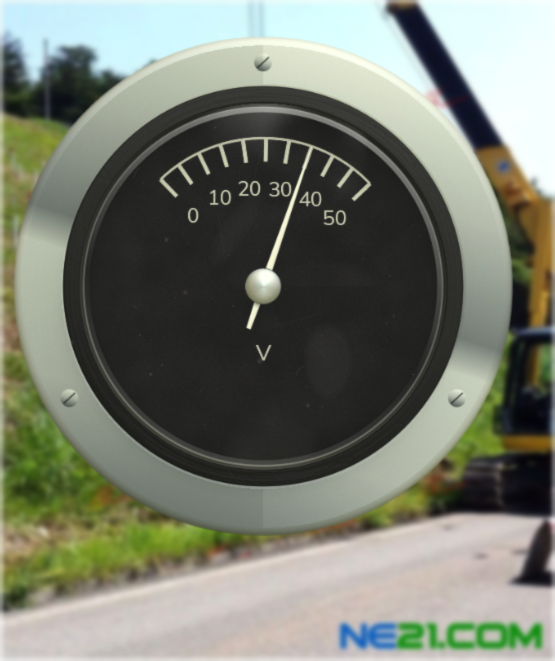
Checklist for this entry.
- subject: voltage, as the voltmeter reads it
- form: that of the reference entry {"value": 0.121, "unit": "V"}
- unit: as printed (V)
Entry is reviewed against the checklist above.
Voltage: {"value": 35, "unit": "V"}
